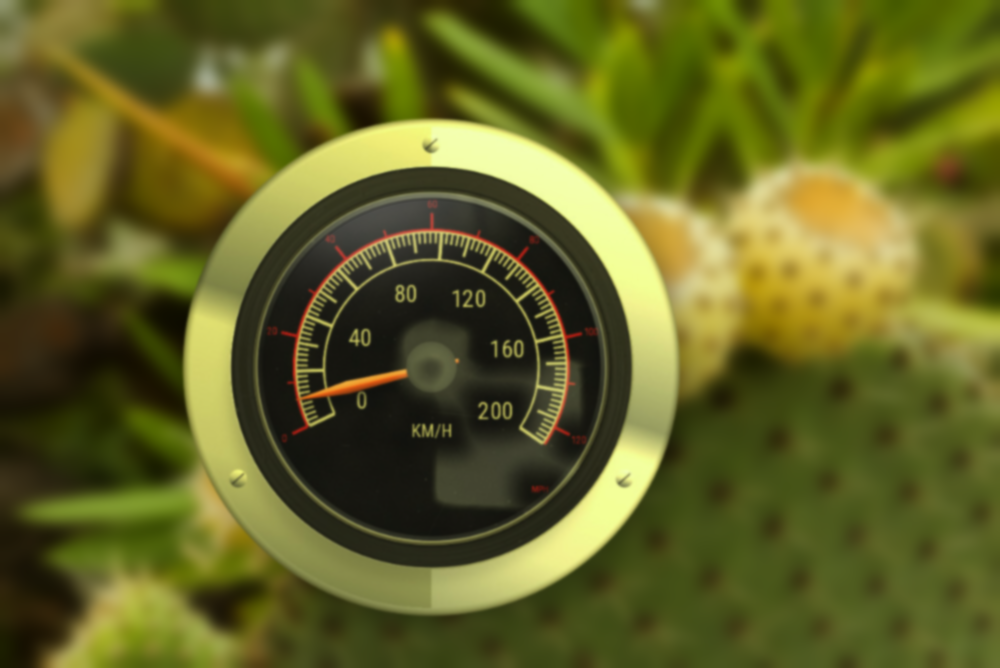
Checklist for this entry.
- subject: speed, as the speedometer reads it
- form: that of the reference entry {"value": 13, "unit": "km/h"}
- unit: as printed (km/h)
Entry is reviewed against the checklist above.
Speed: {"value": 10, "unit": "km/h"}
